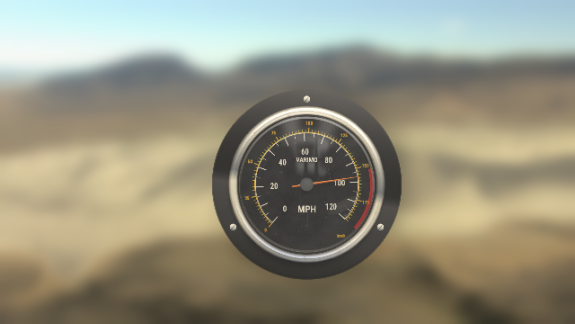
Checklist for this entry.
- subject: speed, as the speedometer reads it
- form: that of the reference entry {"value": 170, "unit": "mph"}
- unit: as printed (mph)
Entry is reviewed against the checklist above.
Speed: {"value": 97.5, "unit": "mph"}
